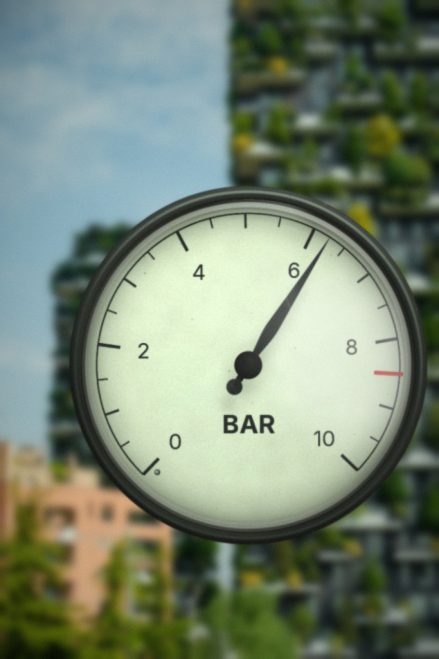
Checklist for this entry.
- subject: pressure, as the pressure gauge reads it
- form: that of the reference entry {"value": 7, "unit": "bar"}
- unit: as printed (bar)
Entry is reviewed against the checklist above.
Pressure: {"value": 6.25, "unit": "bar"}
